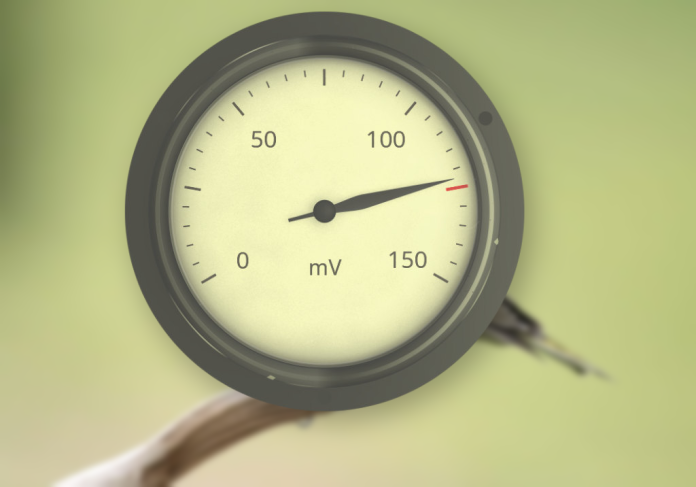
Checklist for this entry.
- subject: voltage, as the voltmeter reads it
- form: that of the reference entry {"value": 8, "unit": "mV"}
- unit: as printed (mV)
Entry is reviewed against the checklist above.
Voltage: {"value": 122.5, "unit": "mV"}
